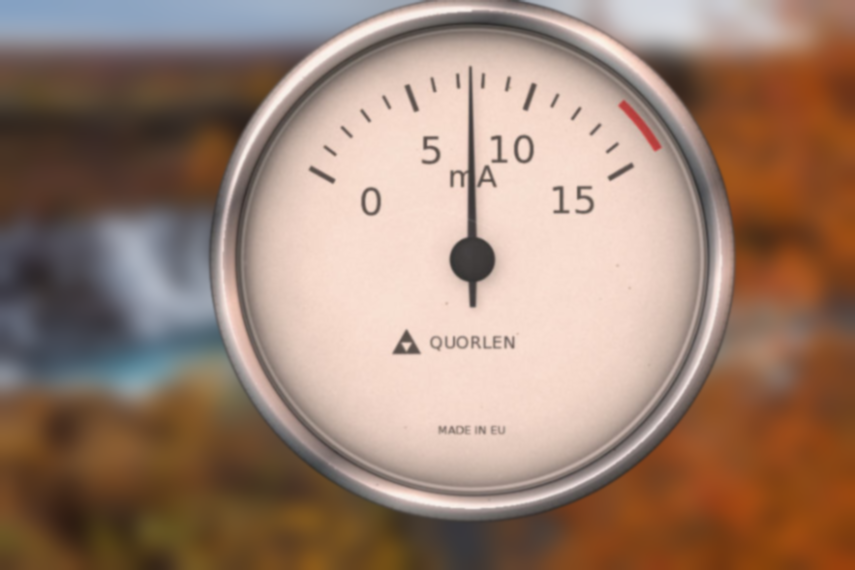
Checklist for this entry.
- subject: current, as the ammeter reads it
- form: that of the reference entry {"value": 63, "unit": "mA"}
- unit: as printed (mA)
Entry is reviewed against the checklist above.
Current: {"value": 7.5, "unit": "mA"}
